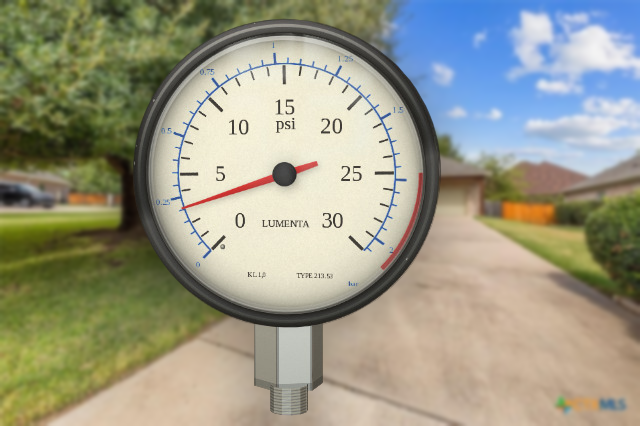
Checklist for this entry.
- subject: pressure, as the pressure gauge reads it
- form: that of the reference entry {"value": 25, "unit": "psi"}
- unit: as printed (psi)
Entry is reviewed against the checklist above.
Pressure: {"value": 3, "unit": "psi"}
